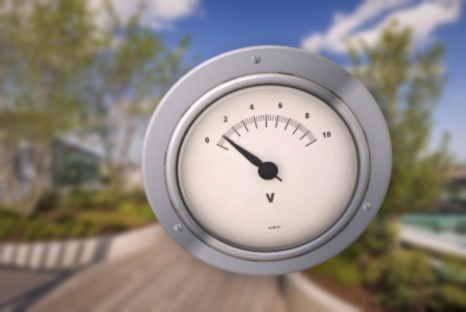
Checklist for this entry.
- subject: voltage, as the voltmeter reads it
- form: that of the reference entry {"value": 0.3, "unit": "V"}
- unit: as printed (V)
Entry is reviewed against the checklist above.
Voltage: {"value": 1, "unit": "V"}
